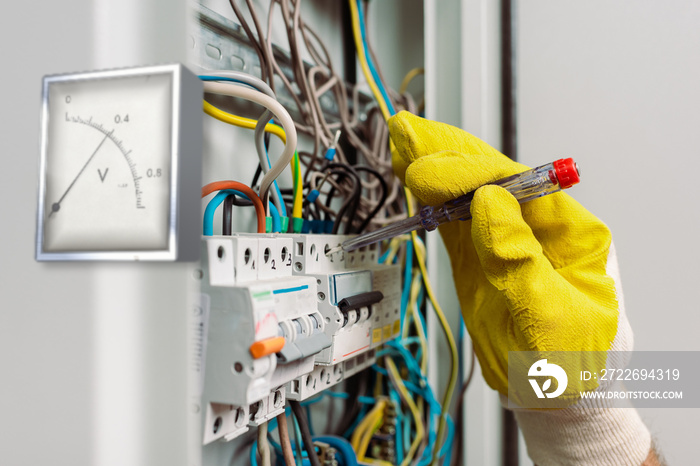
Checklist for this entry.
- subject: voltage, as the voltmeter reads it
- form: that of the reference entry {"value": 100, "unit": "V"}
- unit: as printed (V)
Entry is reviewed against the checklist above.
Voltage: {"value": 0.4, "unit": "V"}
